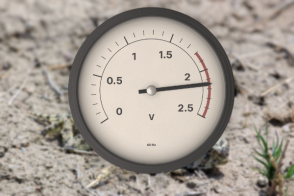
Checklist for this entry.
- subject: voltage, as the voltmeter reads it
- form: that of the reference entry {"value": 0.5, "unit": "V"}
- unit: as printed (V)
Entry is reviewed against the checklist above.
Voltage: {"value": 2.15, "unit": "V"}
